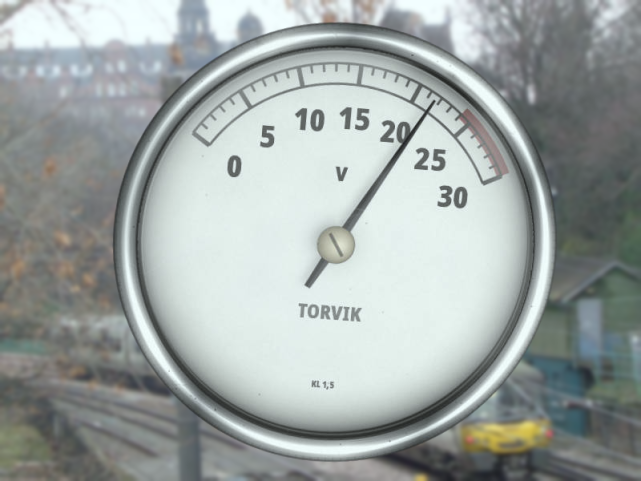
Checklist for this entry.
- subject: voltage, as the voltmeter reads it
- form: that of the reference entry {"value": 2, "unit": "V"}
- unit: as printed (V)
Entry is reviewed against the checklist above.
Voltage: {"value": 21.5, "unit": "V"}
